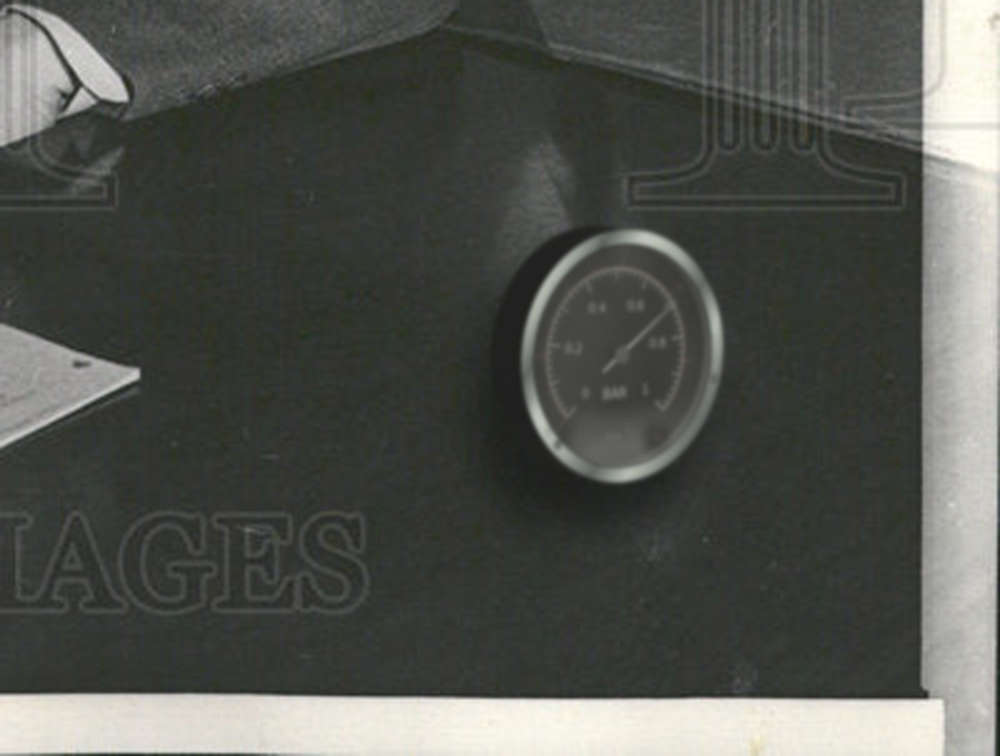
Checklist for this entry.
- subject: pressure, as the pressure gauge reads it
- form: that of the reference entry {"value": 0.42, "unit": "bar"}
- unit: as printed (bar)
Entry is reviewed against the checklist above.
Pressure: {"value": 0.7, "unit": "bar"}
